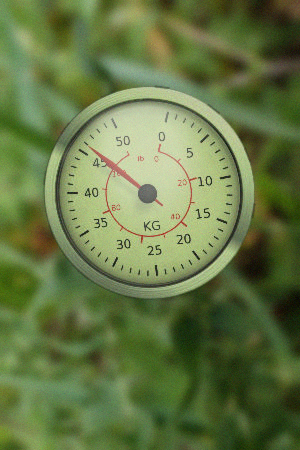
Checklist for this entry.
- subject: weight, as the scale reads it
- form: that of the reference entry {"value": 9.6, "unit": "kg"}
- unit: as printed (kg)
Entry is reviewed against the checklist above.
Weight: {"value": 46, "unit": "kg"}
